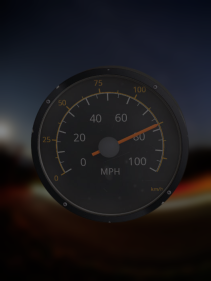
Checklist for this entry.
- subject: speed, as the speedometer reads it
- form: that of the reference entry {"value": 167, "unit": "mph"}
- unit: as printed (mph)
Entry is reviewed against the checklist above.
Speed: {"value": 77.5, "unit": "mph"}
